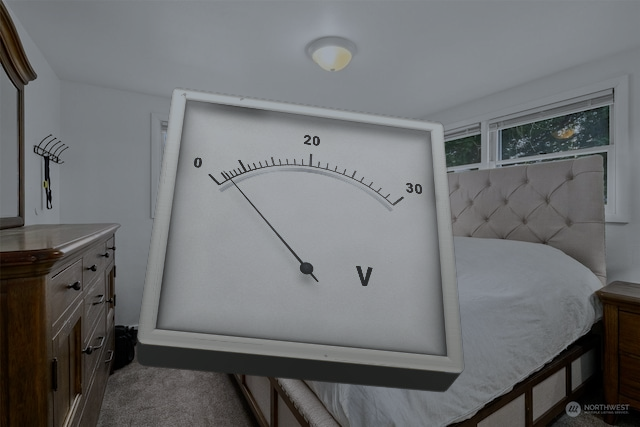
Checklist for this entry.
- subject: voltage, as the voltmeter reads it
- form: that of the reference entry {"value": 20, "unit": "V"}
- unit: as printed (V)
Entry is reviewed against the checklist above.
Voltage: {"value": 5, "unit": "V"}
